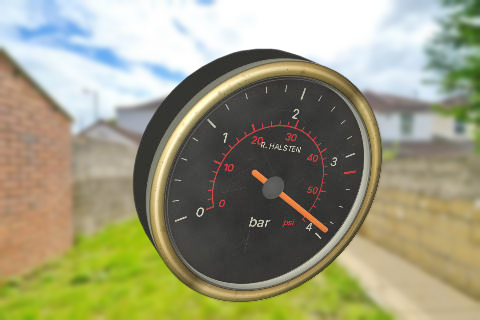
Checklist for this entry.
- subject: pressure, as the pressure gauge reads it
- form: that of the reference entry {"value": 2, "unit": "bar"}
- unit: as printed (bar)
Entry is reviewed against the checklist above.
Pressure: {"value": 3.9, "unit": "bar"}
